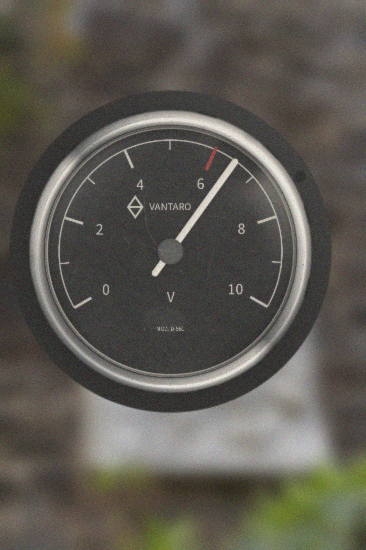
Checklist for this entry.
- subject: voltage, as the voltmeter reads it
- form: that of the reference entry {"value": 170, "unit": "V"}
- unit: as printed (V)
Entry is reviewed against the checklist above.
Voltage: {"value": 6.5, "unit": "V"}
